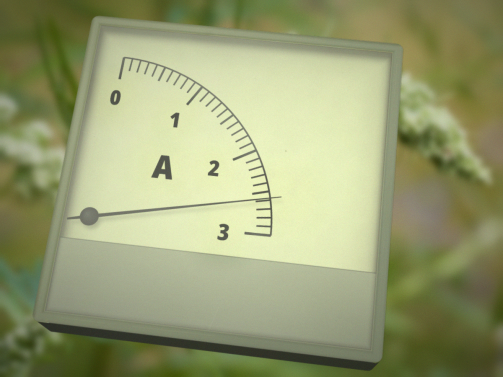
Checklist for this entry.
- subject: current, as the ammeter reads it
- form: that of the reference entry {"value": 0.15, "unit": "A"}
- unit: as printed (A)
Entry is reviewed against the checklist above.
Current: {"value": 2.6, "unit": "A"}
